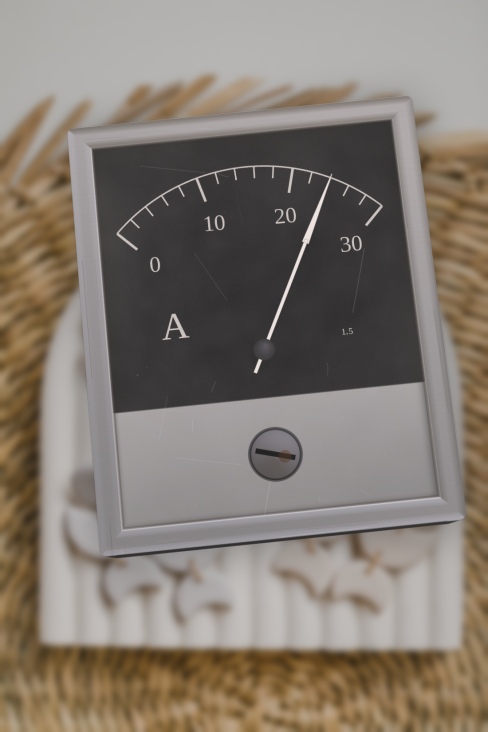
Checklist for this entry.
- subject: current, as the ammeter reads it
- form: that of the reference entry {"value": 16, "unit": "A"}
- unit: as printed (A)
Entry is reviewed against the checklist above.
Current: {"value": 24, "unit": "A"}
